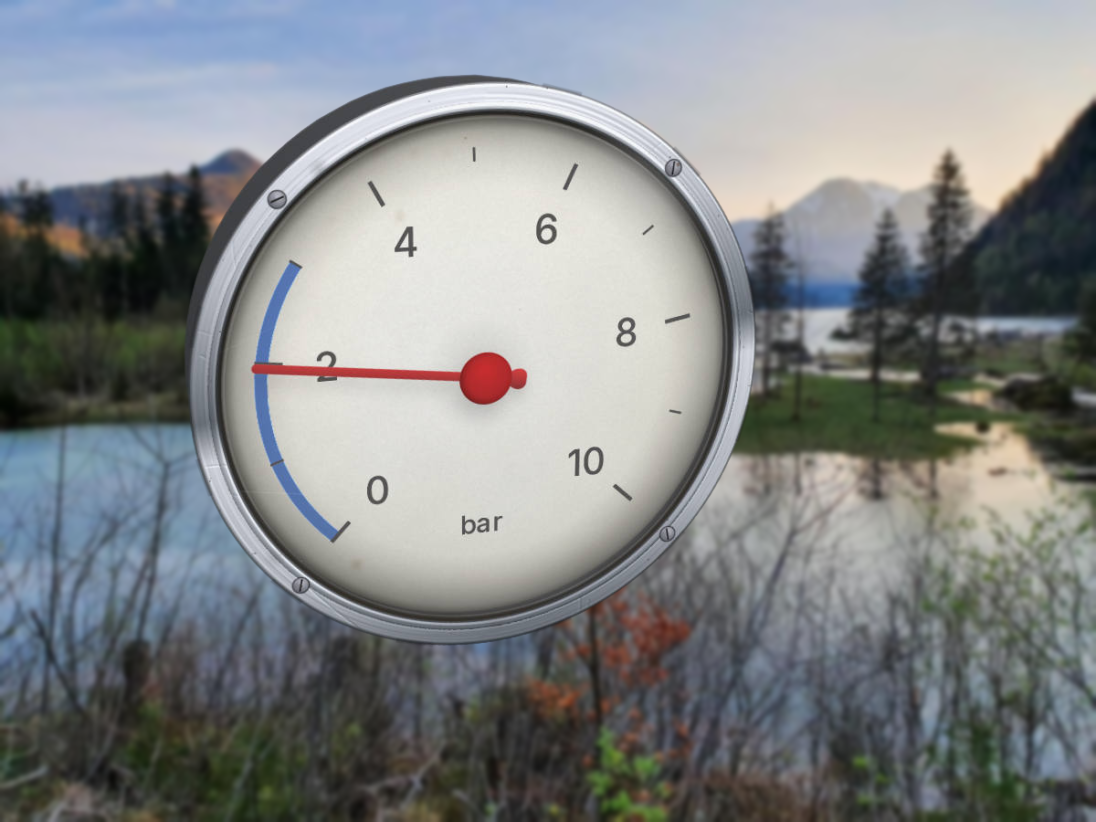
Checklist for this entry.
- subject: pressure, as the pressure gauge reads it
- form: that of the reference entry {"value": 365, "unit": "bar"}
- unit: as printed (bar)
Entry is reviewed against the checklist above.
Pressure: {"value": 2, "unit": "bar"}
